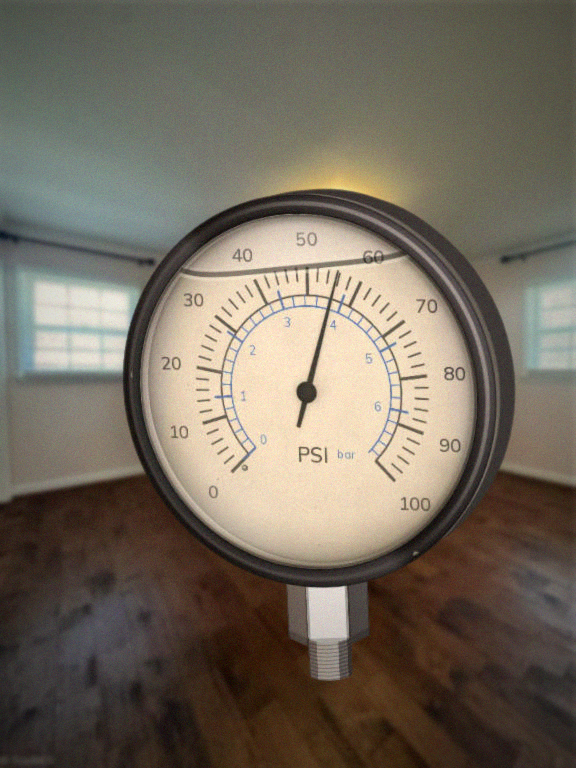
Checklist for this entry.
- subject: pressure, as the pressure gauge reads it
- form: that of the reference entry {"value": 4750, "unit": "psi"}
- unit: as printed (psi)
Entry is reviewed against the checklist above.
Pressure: {"value": 56, "unit": "psi"}
